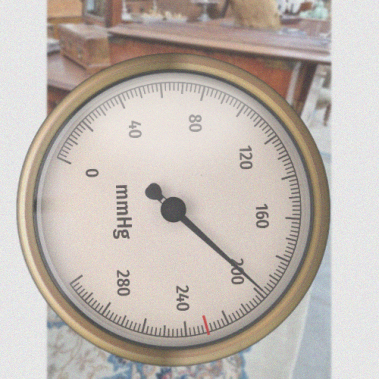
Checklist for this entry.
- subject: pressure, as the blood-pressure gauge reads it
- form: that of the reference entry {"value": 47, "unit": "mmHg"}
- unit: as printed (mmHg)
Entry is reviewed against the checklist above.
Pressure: {"value": 198, "unit": "mmHg"}
